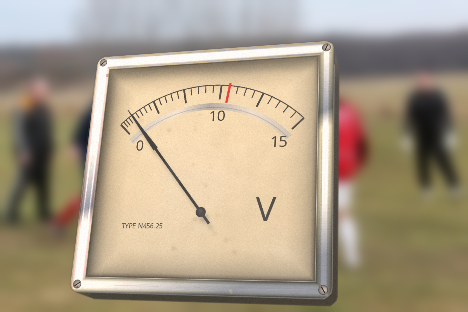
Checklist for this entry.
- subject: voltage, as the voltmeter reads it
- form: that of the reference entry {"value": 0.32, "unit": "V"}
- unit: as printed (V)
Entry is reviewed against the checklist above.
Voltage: {"value": 2.5, "unit": "V"}
